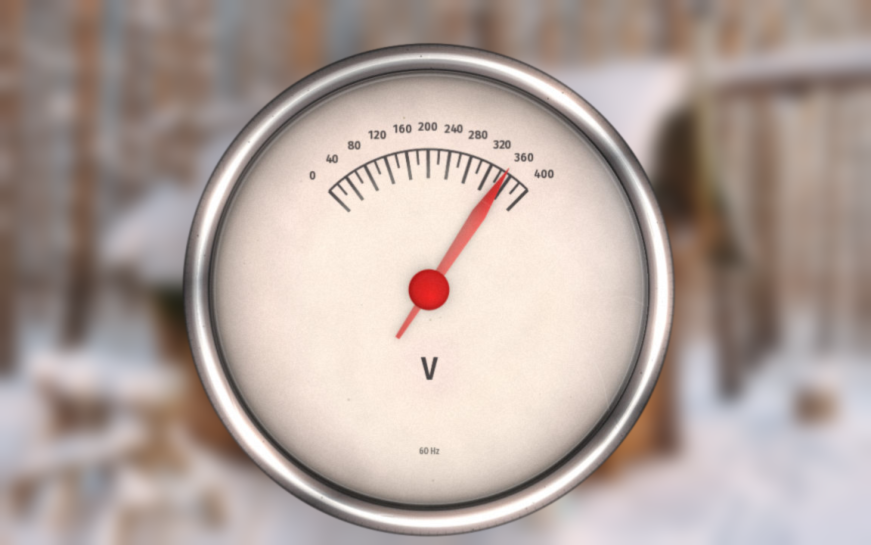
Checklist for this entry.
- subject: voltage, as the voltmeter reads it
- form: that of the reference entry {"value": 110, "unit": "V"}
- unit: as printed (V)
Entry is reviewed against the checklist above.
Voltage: {"value": 350, "unit": "V"}
